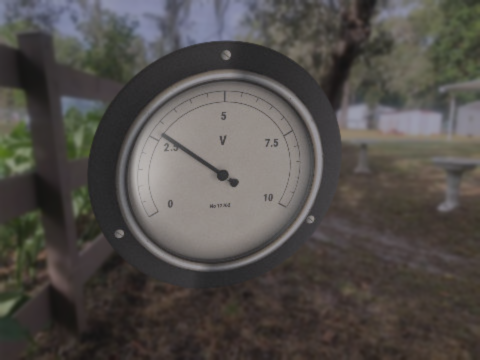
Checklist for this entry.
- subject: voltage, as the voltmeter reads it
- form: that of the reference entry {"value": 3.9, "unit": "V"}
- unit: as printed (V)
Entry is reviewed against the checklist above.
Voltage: {"value": 2.75, "unit": "V"}
